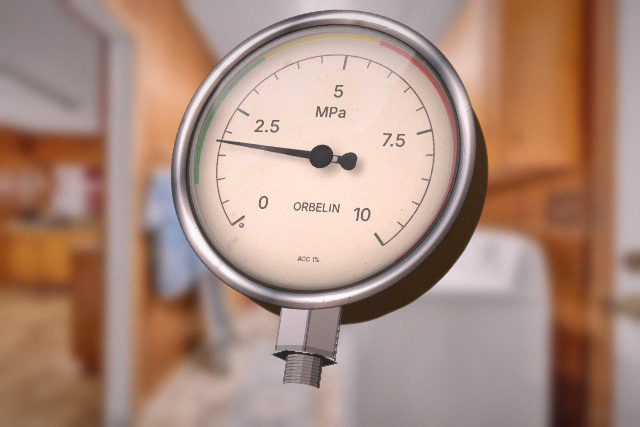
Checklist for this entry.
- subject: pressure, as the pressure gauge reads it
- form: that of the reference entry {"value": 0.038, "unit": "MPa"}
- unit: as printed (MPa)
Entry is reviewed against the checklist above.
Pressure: {"value": 1.75, "unit": "MPa"}
